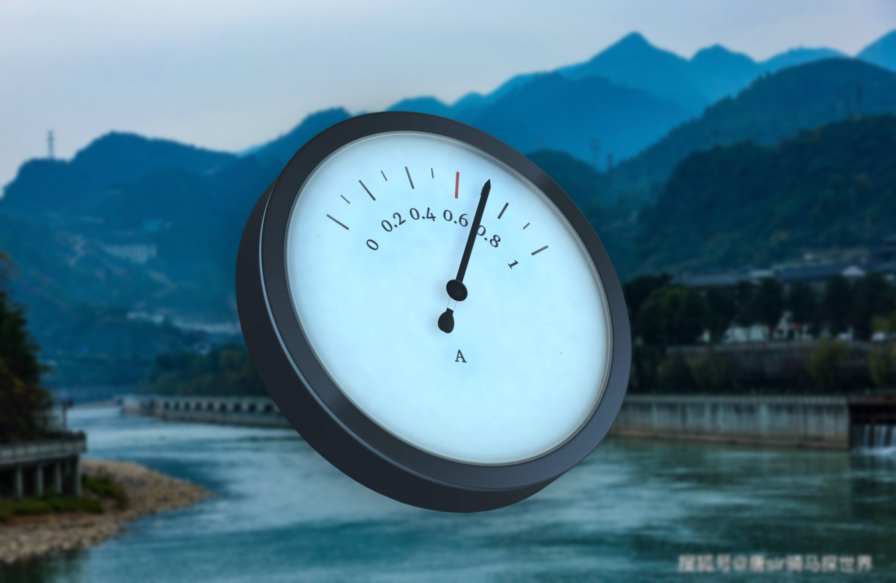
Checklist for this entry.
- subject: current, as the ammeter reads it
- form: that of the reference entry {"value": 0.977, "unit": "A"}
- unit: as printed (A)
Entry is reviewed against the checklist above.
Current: {"value": 0.7, "unit": "A"}
